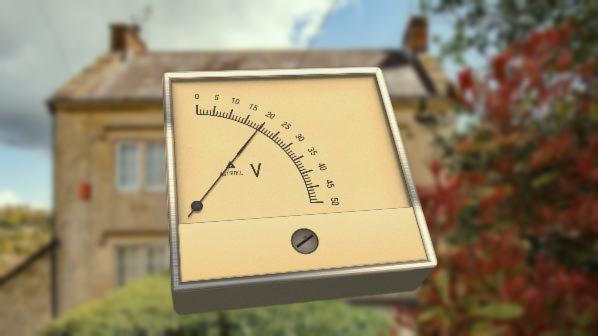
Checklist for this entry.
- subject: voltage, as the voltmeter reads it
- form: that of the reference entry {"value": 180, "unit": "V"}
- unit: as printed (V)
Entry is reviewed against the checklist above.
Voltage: {"value": 20, "unit": "V"}
